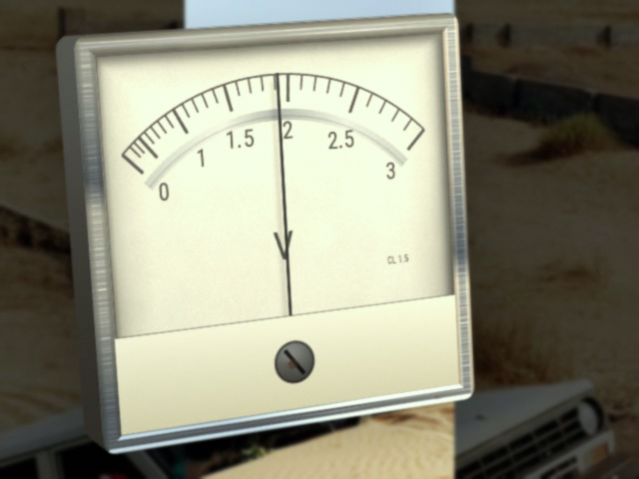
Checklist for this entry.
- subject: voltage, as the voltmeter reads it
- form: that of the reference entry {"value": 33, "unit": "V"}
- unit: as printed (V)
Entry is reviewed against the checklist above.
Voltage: {"value": 1.9, "unit": "V"}
